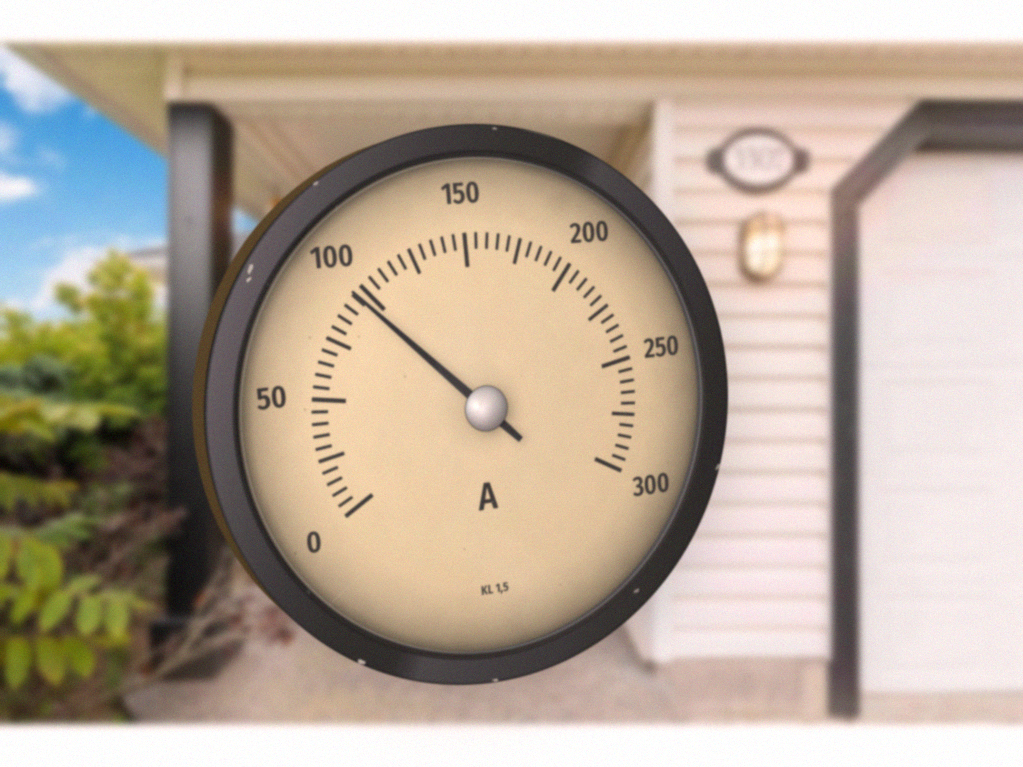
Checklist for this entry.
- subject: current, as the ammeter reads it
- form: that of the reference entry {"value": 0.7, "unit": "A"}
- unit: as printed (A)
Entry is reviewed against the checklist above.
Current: {"value": 95, "unit": "A"}
